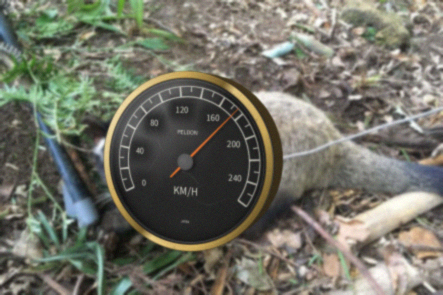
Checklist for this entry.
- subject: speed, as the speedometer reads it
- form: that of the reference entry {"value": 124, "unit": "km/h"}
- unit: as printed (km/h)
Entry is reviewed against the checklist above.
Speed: {"value": 175, "unit": "km/h"}
